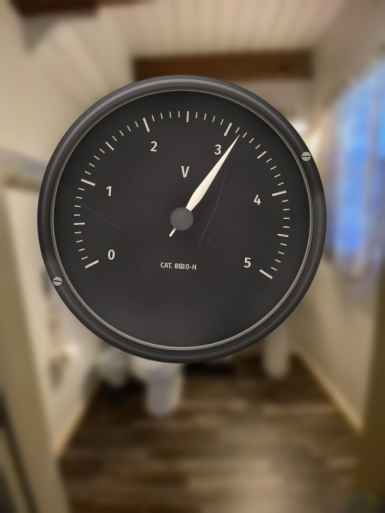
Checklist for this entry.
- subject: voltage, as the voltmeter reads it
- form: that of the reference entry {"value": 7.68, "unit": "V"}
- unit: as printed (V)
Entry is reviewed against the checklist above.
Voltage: {"value": 3.15, "unit": "V"}
